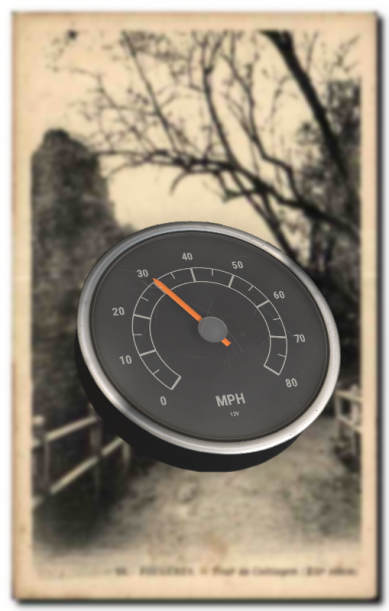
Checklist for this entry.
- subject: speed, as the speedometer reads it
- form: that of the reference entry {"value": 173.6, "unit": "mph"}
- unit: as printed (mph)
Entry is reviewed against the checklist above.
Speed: {"value": 30, "unit": "mph"}
